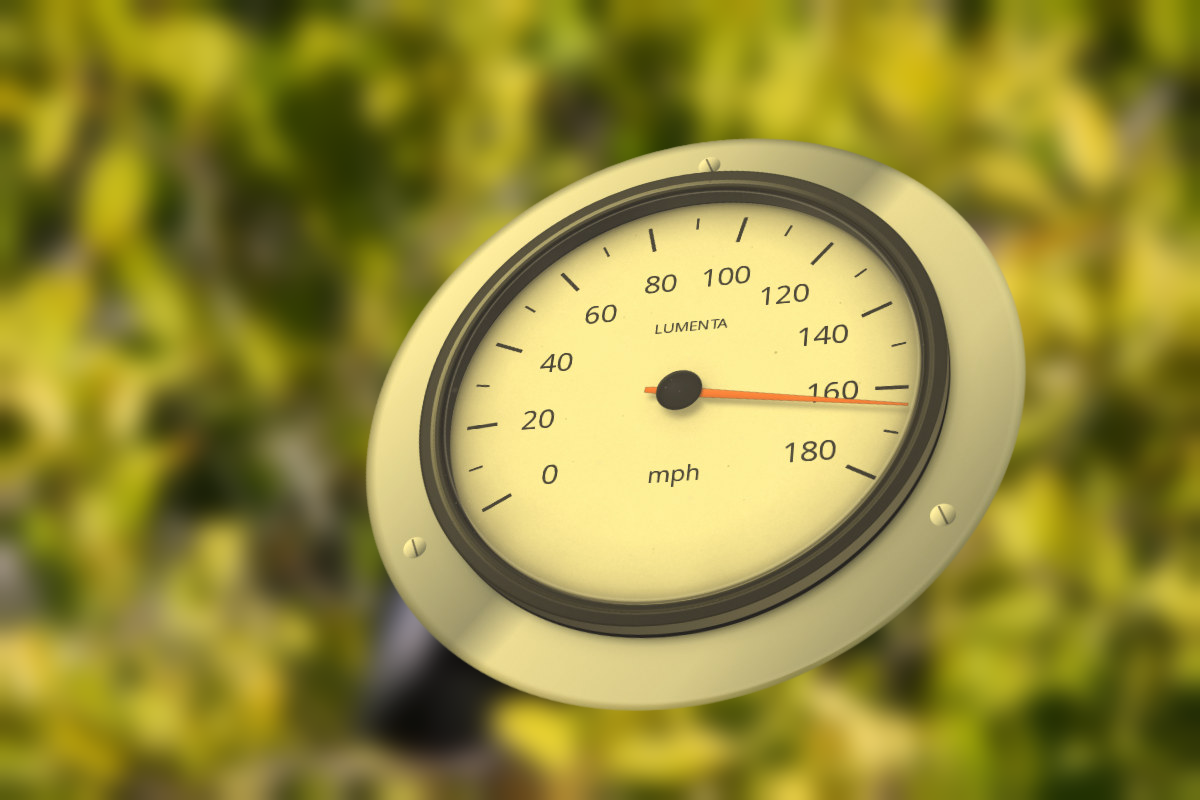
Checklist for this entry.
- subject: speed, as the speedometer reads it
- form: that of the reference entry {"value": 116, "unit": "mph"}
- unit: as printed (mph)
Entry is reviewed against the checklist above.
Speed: {"value": 165, "unit": "mph"}
